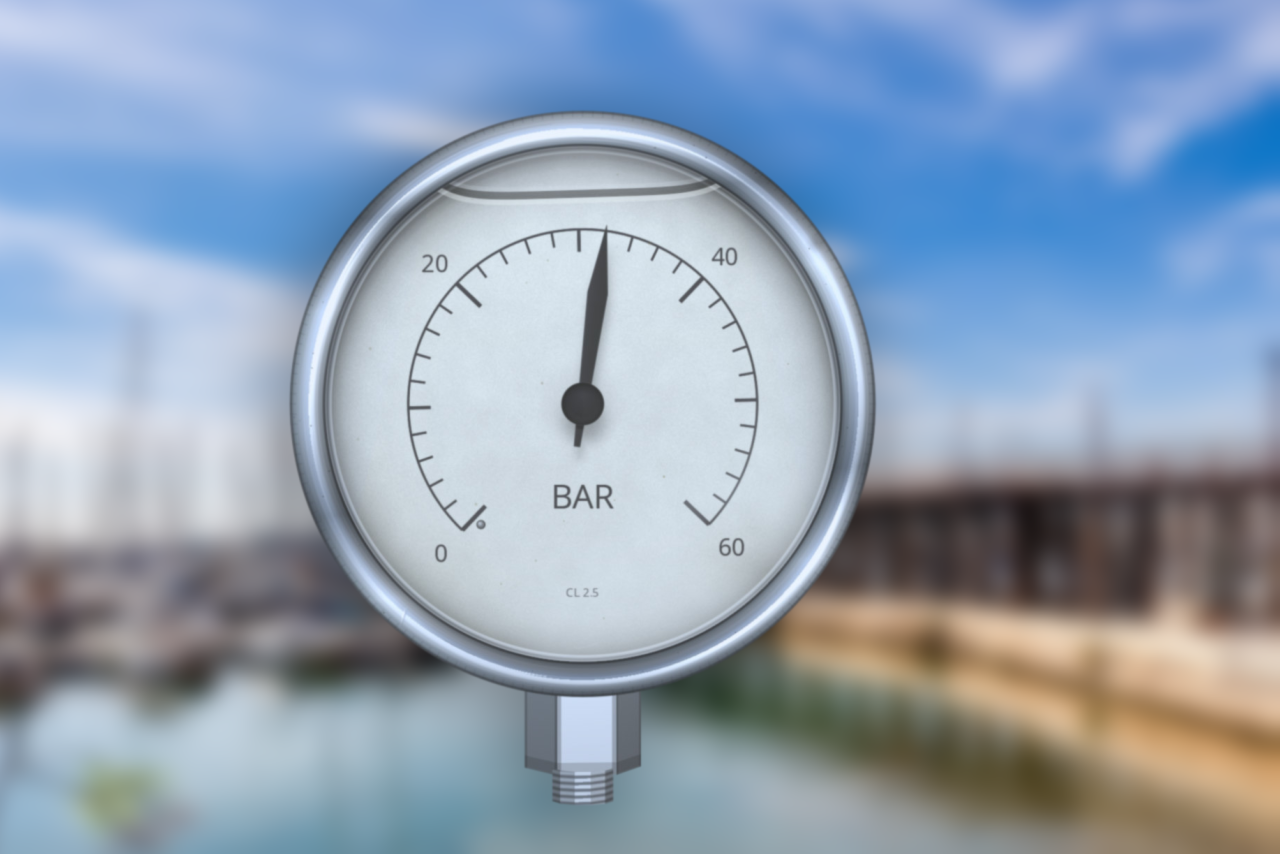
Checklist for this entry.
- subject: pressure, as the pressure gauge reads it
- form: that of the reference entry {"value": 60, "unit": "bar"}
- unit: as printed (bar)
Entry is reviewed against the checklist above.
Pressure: {"value": 32, "unit": "bar"}
